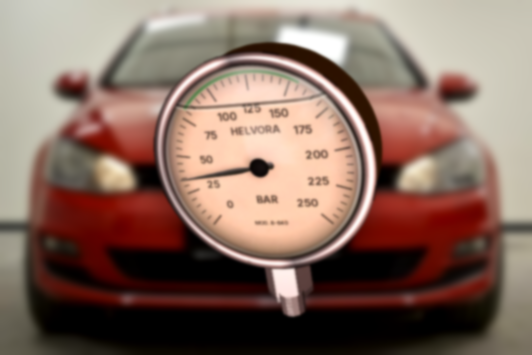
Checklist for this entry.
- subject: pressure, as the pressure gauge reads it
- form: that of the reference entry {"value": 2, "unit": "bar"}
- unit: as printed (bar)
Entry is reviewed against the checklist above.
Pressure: {"value": 35, "unit": "bar"}
